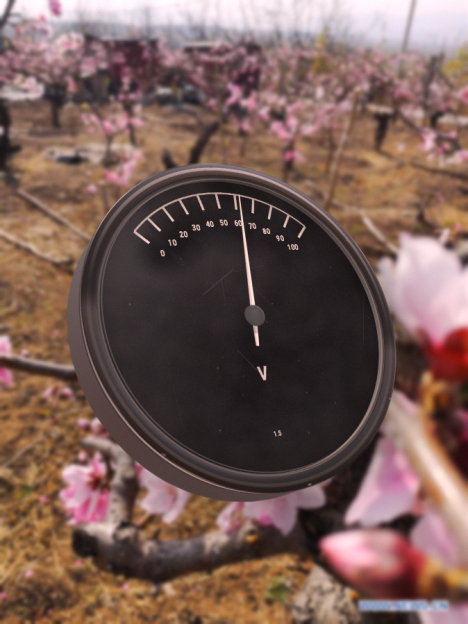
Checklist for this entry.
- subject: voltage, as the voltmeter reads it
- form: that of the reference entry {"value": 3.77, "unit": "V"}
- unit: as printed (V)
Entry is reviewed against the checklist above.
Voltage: {"value": 60, "unit": "V"}
